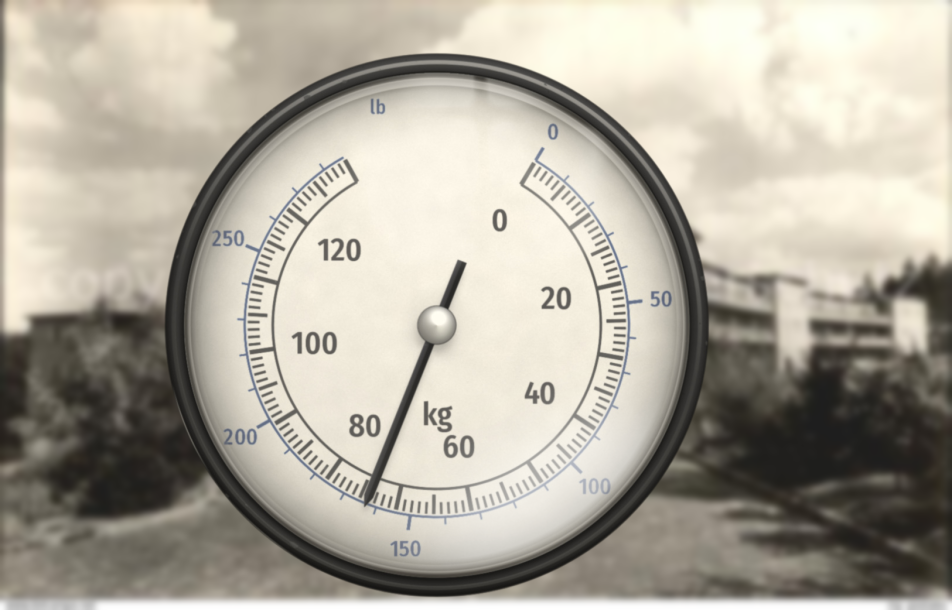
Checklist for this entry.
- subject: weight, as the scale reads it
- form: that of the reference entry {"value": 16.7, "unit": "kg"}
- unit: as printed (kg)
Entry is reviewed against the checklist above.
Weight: {"value": 74, "unit": "kg"}
